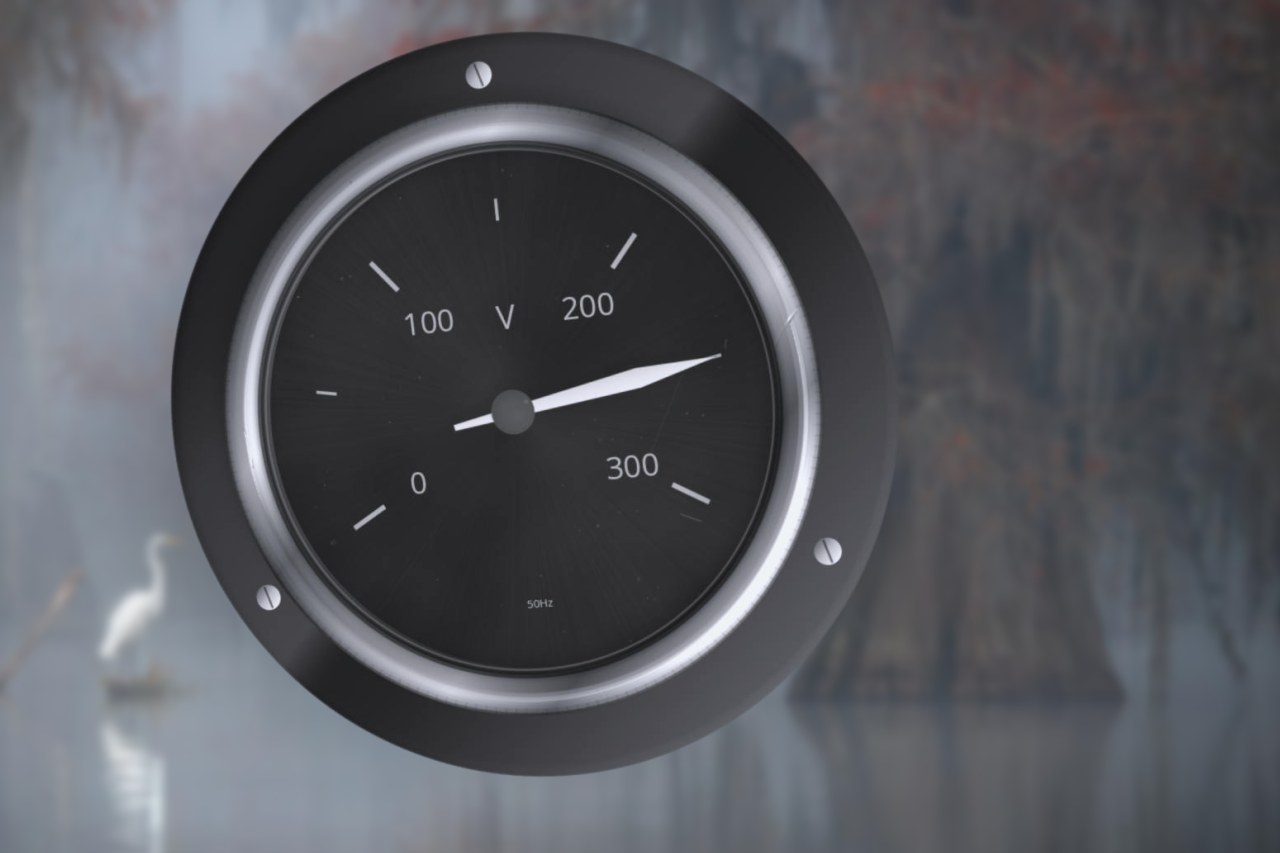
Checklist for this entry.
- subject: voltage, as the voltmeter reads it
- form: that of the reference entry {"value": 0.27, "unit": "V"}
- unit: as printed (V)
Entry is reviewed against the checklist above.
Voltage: {"value": 250, "unit": "V"}
